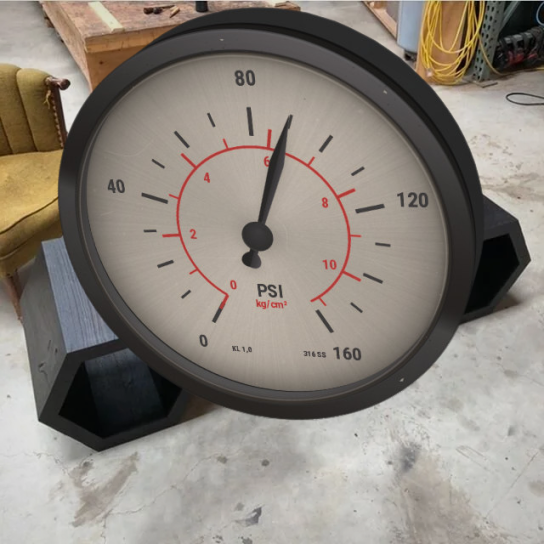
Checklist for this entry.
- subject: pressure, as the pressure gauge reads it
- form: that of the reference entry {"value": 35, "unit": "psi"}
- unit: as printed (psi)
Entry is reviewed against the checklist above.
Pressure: {"value": 90, "unit": "psi"}
